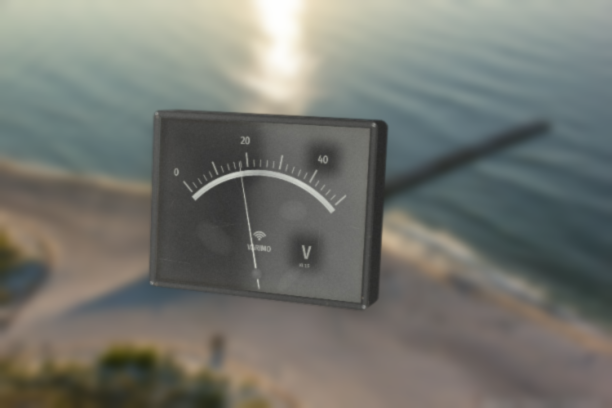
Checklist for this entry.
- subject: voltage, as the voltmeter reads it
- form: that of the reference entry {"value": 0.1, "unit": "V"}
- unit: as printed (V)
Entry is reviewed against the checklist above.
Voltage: {"value": 18, "unit": "V"}
